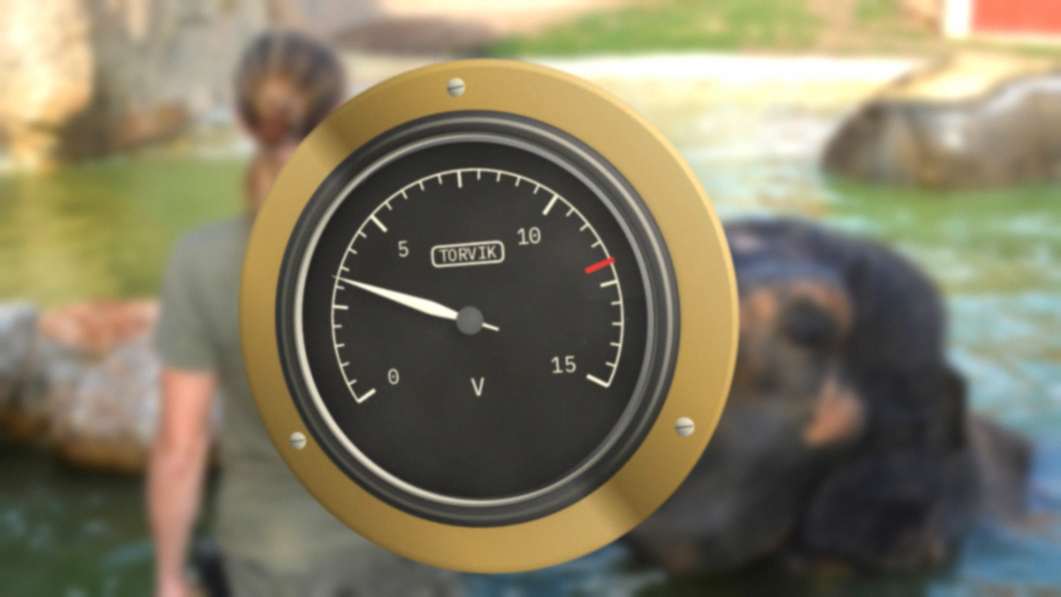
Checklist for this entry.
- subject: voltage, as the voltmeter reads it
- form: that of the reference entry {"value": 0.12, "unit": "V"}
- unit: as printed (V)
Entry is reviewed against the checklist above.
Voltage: {"value": 3.25, "unit": "V"}
